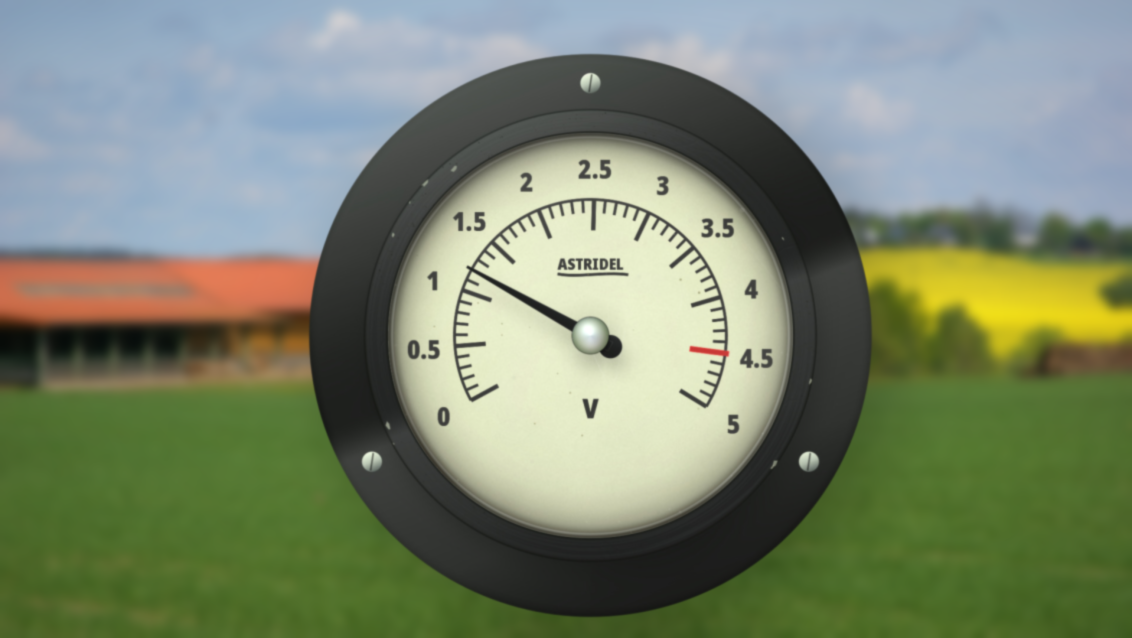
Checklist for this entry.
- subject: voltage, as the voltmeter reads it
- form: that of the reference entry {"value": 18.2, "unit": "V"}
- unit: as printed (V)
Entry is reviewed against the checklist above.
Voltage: {"value": 1.2, "unit": "V"}
